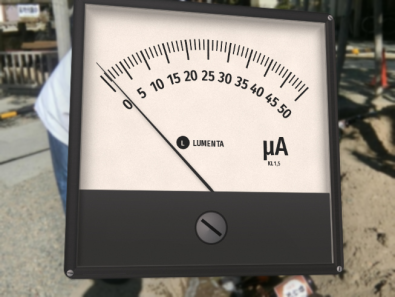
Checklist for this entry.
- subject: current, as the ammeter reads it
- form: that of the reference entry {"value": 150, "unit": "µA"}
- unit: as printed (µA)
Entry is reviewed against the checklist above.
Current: {"value": 1, "unit": "µA"}
